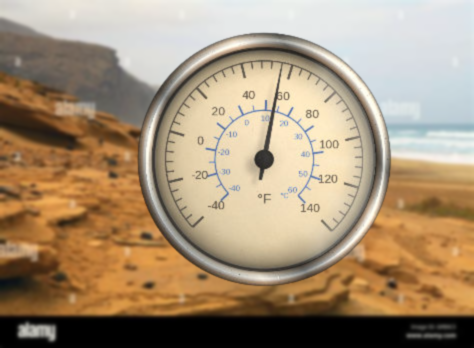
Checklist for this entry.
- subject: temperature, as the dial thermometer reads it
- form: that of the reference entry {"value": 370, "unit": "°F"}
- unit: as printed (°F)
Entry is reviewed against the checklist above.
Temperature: {"value": 56, "unit": "°F"}
